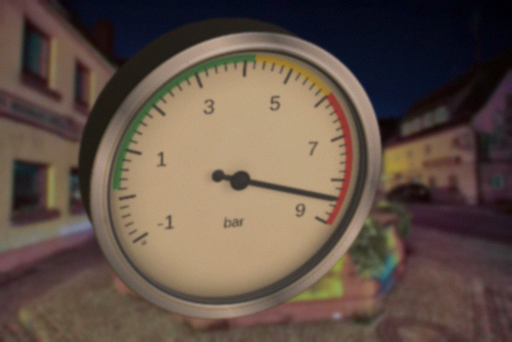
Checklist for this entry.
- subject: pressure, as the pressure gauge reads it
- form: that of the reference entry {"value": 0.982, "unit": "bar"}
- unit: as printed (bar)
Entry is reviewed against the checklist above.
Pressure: {"value": 8.4, "unit": "bar"}
